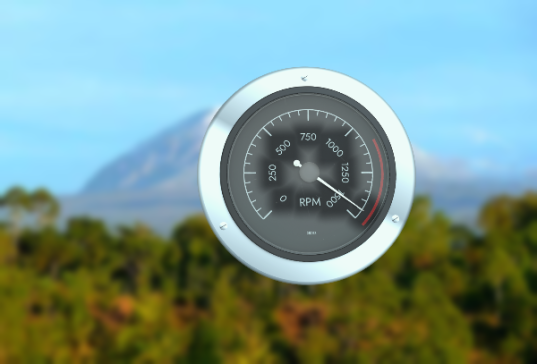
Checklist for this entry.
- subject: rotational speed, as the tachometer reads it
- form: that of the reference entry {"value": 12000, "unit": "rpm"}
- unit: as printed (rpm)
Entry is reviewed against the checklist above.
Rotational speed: {"value": 1450, "unit": "rpm"}
